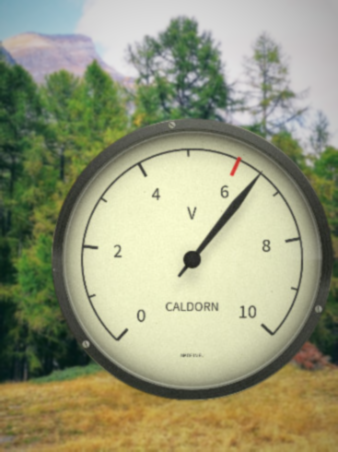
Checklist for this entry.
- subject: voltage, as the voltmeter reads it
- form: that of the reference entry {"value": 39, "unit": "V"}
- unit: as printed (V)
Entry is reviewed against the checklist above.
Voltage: {"value": 6.5, "unit": "V"}
